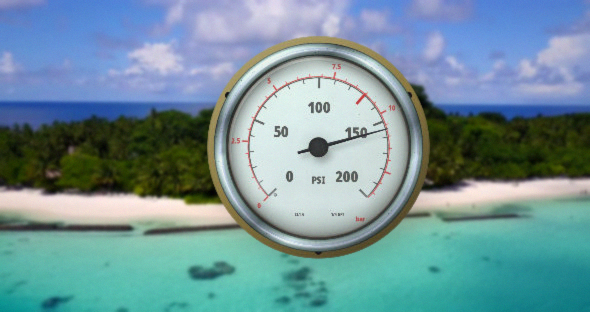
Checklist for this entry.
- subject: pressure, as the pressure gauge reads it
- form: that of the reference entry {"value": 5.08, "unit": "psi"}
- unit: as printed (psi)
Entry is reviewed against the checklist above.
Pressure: {"value": 155, "unit": "psi"}
